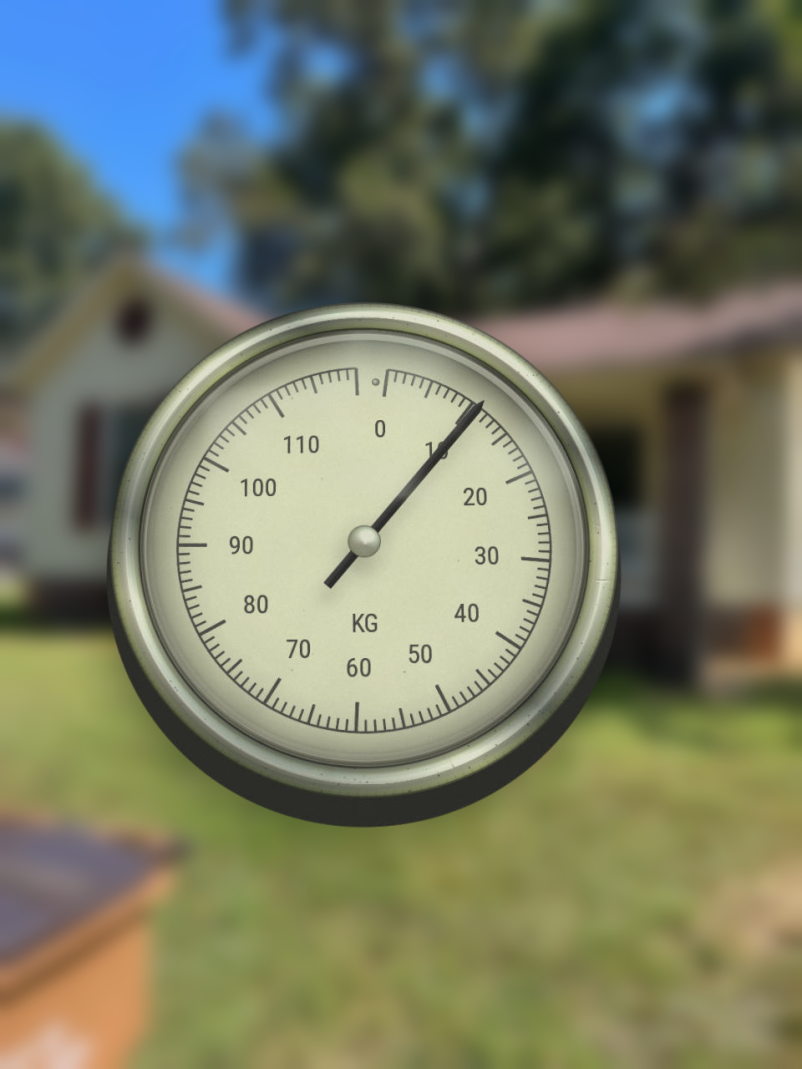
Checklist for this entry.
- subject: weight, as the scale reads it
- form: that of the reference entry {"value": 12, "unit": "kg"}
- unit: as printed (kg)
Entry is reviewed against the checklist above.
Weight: {"value": 11, "unit": "kg"}
